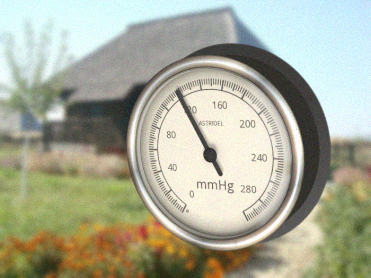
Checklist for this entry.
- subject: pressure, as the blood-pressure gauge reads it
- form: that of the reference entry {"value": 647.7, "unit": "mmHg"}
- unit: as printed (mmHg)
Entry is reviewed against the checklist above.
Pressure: {"value": 120, "unit": "mmHg"}
